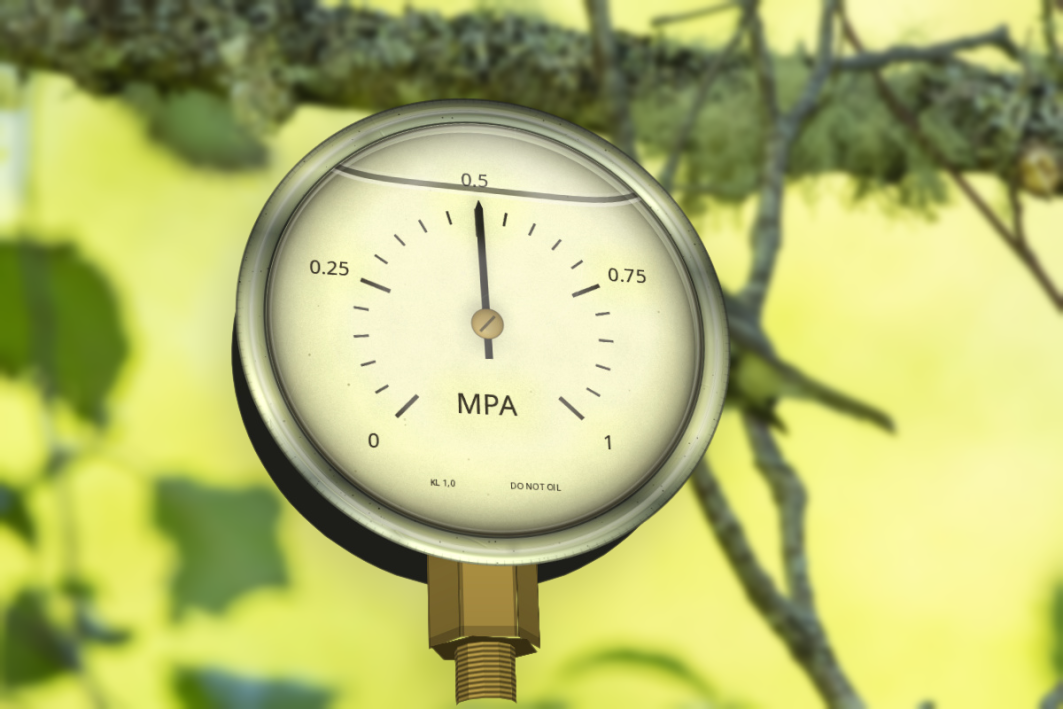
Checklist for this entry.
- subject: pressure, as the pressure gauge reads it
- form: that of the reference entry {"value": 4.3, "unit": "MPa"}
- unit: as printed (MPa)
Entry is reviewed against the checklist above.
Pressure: {"value": 0.5, "unit": "MPa"}
